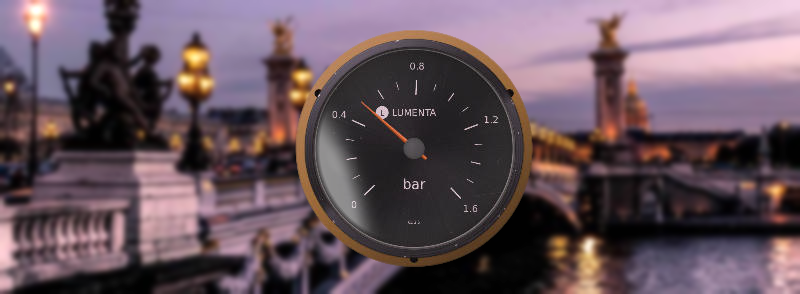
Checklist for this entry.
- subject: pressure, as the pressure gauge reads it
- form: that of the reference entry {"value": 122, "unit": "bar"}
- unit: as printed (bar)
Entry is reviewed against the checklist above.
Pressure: {"value": 0.5, "unit": "bar"}
